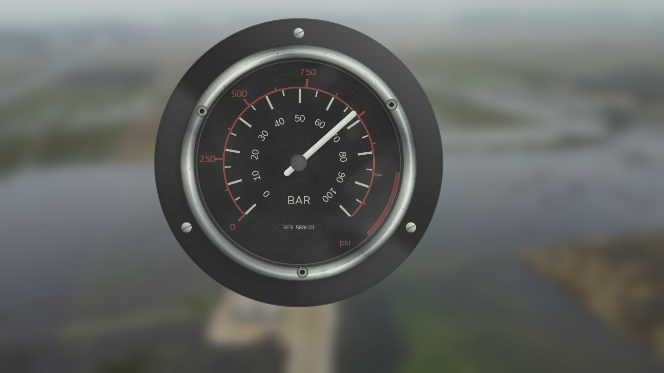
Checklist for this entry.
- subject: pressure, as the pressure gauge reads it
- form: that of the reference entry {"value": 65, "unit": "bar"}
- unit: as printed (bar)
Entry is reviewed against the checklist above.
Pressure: {"value": 67.5, "unit": "bar"}
